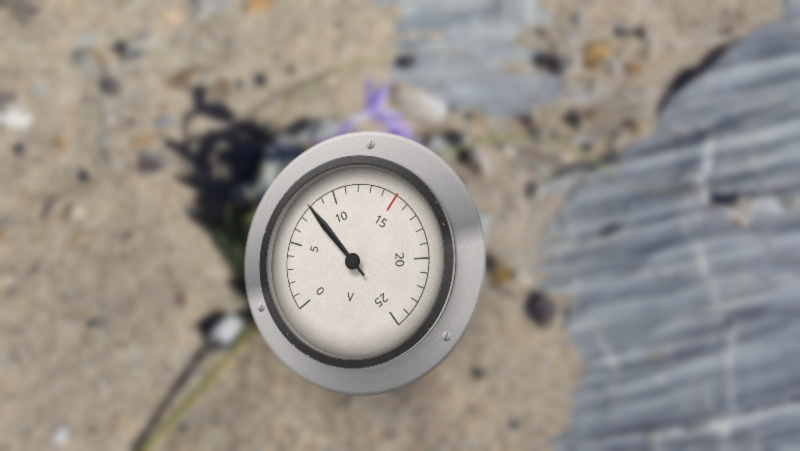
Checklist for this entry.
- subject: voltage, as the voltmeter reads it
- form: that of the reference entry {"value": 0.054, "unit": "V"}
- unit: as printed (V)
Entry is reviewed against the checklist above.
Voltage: {"value": 8, "unit": "V"}
